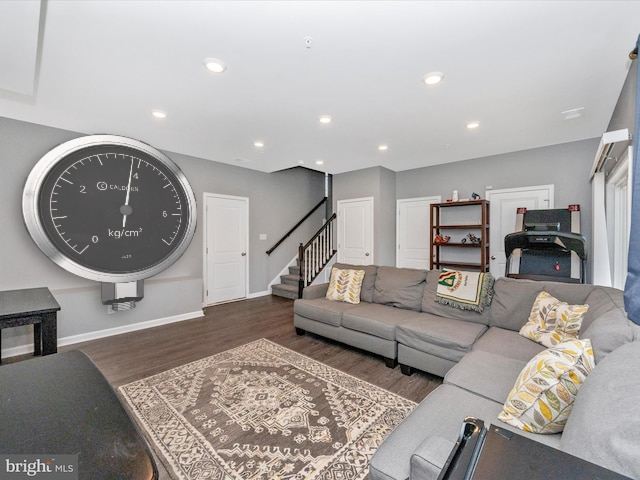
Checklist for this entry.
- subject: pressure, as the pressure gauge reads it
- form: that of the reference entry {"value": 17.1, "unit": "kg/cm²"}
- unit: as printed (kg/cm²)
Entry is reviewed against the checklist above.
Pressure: {"value": 3.8, "unit": "kg/cm²"}
